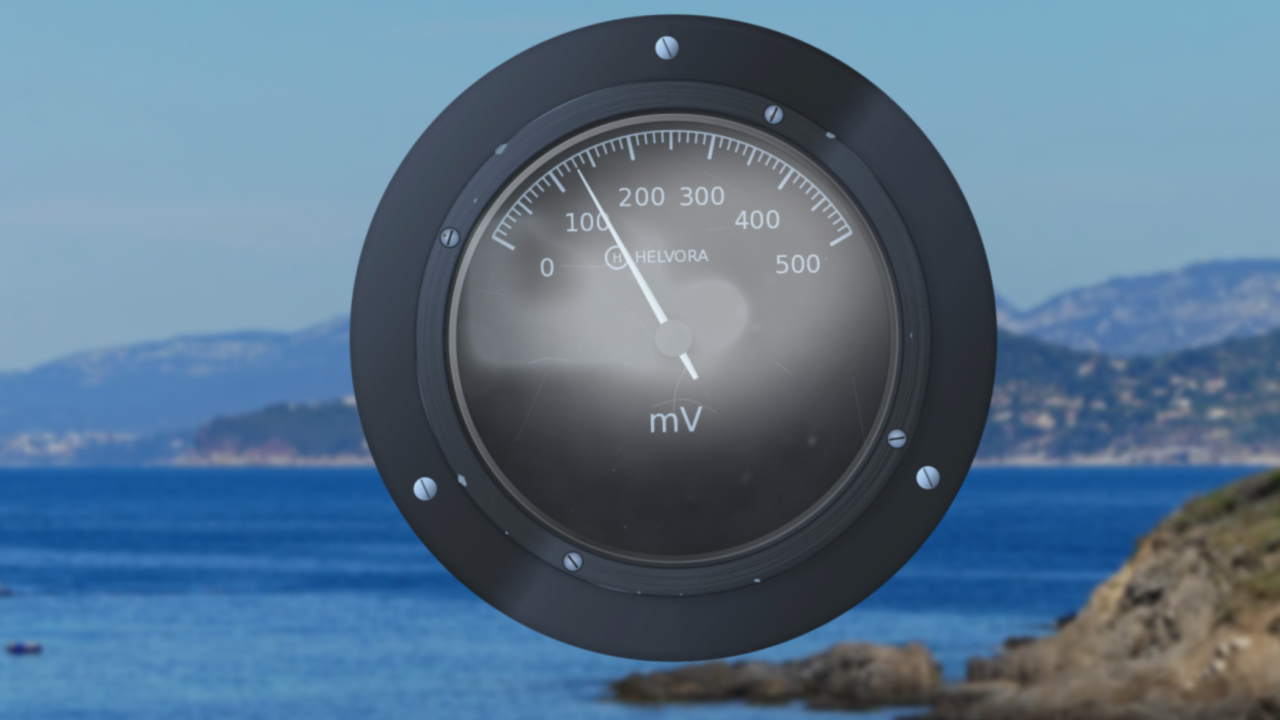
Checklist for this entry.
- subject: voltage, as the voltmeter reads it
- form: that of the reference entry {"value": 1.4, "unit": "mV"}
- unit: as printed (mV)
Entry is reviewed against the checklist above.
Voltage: {"value": 130, "unit": "mV"}
